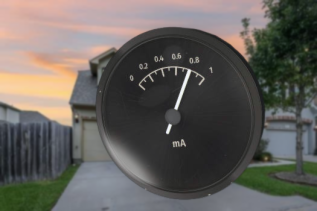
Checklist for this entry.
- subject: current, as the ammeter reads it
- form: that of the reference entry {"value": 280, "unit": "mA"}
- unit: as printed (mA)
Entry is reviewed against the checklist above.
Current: {"value": 0.8, "unit": "mA"}
